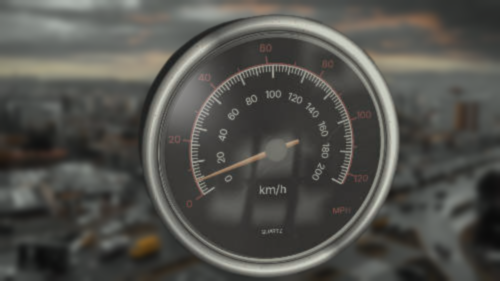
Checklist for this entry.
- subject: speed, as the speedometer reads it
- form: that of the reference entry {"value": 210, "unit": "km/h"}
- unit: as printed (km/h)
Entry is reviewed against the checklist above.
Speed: {"value": 10, "unit": "km/h"}
